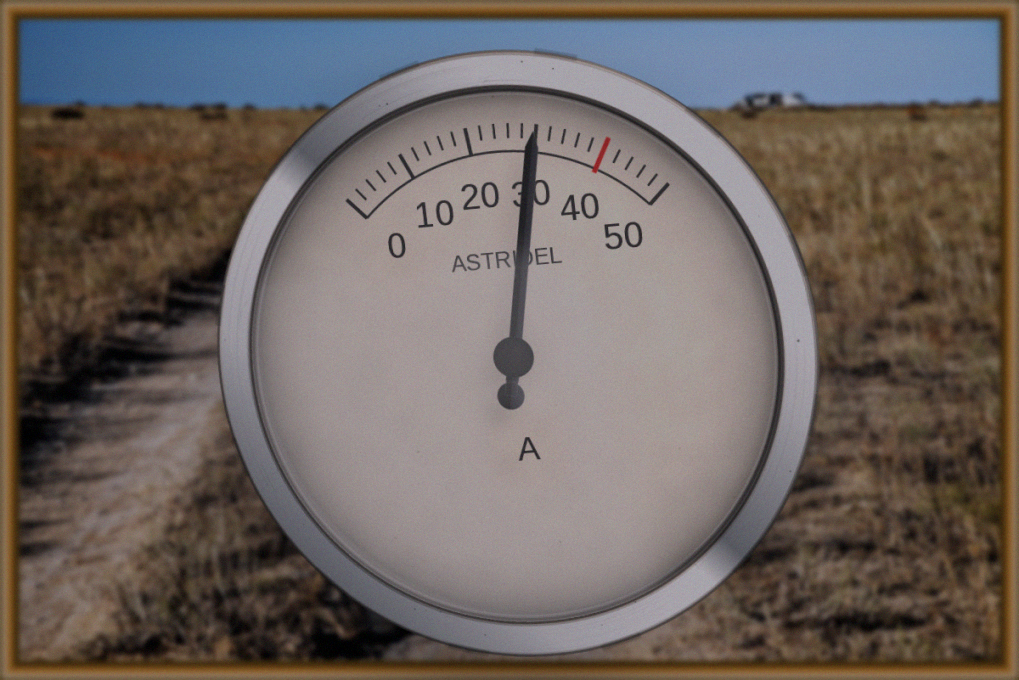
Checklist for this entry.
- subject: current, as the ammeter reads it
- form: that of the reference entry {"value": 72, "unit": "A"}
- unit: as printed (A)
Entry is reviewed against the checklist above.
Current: {"value": 30, "unit": "A"}
